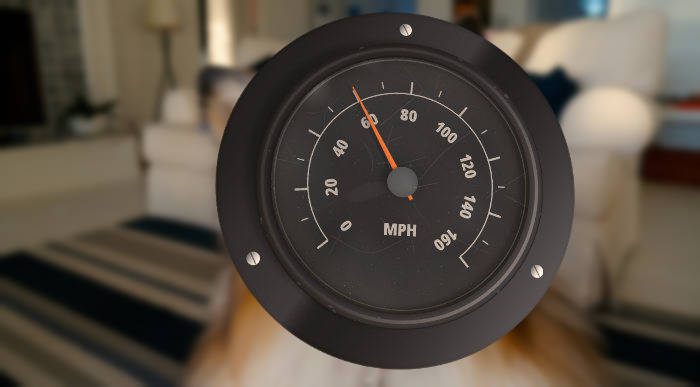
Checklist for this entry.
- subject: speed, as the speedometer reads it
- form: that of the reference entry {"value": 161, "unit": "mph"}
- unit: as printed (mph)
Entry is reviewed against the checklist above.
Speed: {"value": 60, "unit": "mph"}
